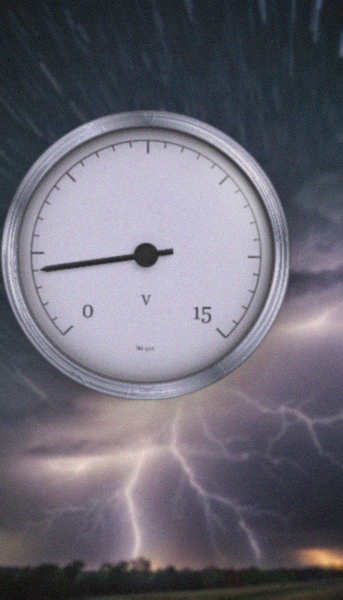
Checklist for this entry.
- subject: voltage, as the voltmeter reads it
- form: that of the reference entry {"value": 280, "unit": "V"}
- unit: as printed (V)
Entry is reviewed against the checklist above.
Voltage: {"value": 2, "unit": "V"}
